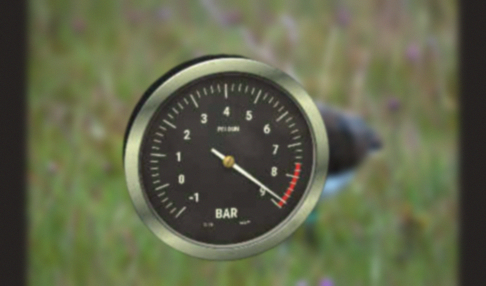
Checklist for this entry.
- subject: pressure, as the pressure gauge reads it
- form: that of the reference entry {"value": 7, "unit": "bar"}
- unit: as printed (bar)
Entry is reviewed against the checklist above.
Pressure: {"value": 8.8, "unit": "bar"}
